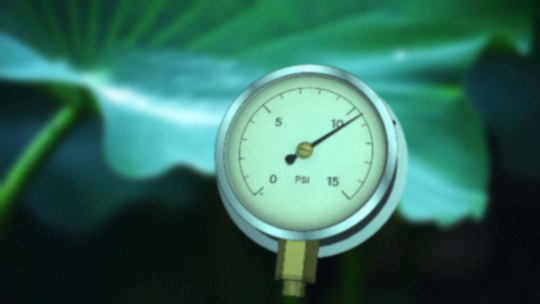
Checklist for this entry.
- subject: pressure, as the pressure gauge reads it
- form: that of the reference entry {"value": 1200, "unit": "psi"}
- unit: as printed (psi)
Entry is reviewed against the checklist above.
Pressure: {"value": 10.5, "unit": "psi"}
